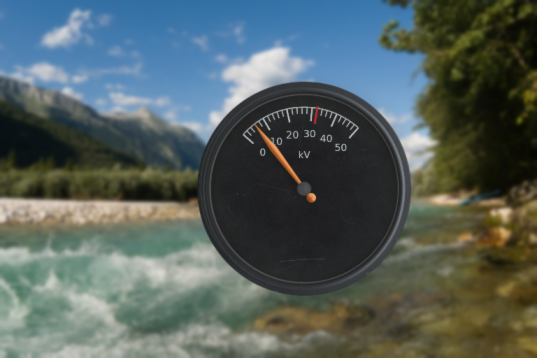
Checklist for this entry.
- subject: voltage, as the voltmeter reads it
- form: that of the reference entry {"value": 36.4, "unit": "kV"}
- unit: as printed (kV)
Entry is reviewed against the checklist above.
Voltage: {"value": 6, "unit": "kV"}
